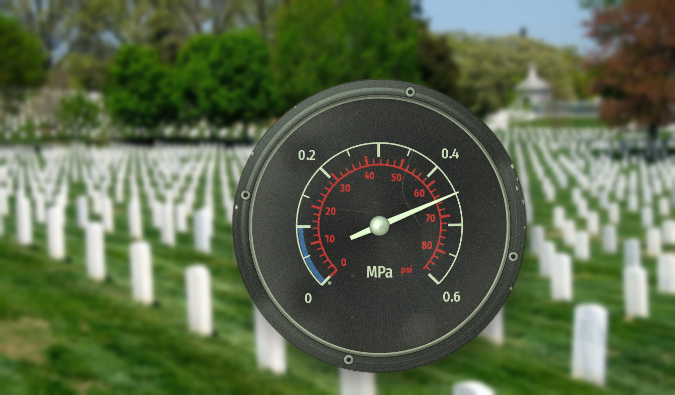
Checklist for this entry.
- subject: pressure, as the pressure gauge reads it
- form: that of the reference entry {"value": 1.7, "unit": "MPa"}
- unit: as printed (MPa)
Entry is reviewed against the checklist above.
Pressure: {"value": 0.45, "unit": "MPa"}
